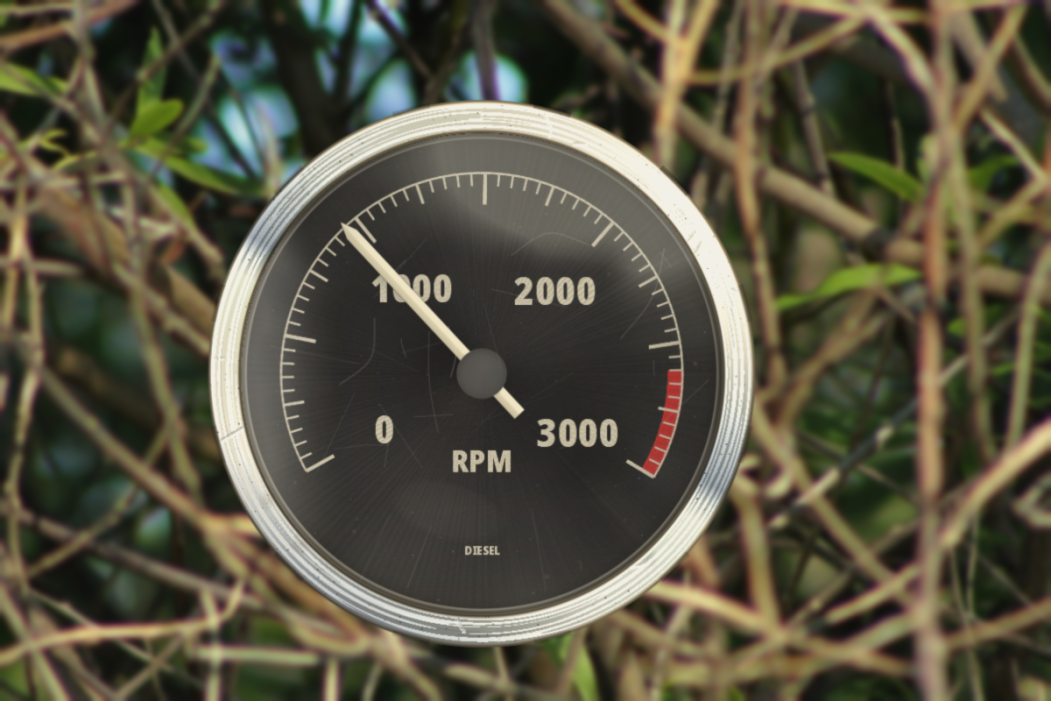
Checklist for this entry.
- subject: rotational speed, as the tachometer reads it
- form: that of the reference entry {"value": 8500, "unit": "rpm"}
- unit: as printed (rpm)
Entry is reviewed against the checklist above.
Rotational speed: {"value": 950, "unit": "rpm"}
